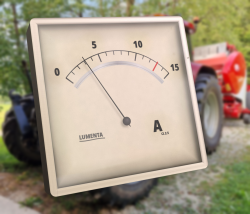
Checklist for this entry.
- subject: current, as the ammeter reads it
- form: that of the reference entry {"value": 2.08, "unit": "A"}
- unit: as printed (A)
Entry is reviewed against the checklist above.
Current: {"value": 3, "unit": "A"}
